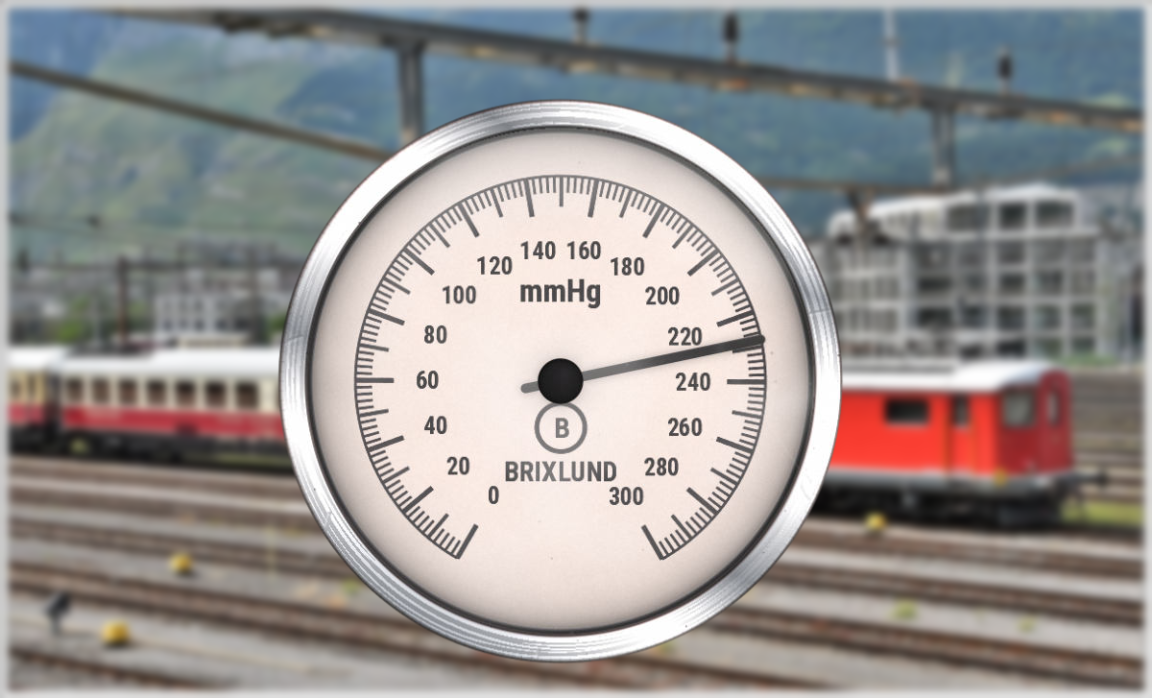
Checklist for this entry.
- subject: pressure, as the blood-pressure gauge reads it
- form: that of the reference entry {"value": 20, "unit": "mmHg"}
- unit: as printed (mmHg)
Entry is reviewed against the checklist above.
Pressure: {"value": 228, "unit": "mmHg"}
